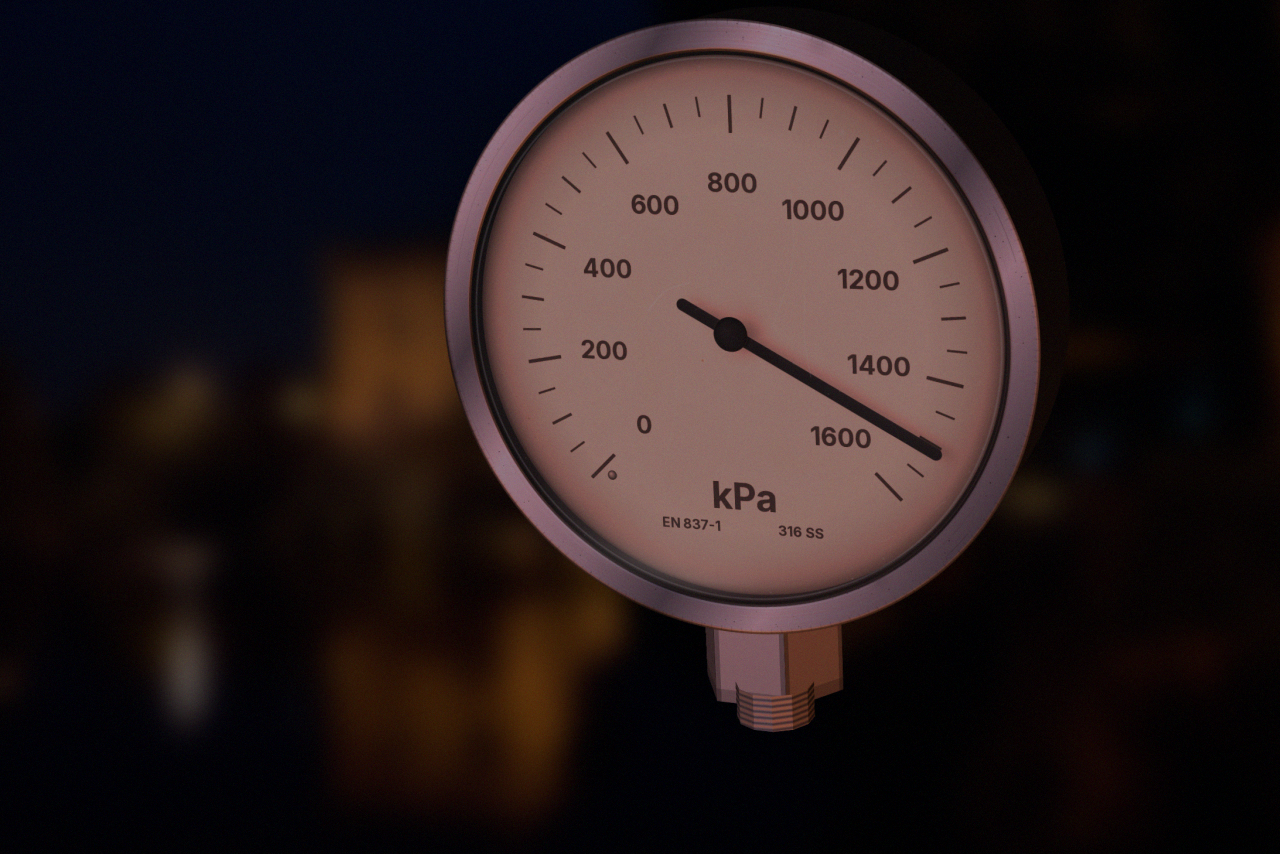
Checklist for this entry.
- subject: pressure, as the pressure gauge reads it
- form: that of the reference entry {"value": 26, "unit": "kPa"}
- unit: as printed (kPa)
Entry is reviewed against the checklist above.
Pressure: {"value": 1500, "unit": "kPa"}
